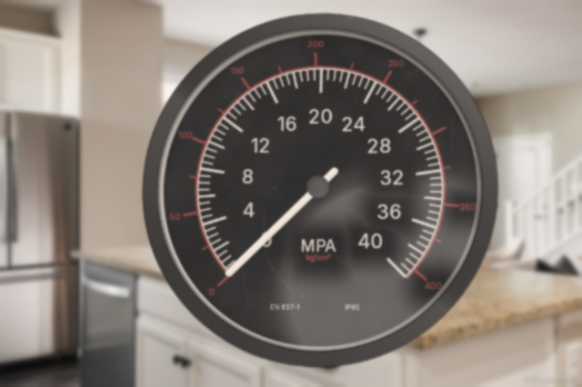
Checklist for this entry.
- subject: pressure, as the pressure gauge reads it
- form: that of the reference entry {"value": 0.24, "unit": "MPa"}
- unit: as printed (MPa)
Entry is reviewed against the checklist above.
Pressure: {"value": 0, "unit": "MPa"}
